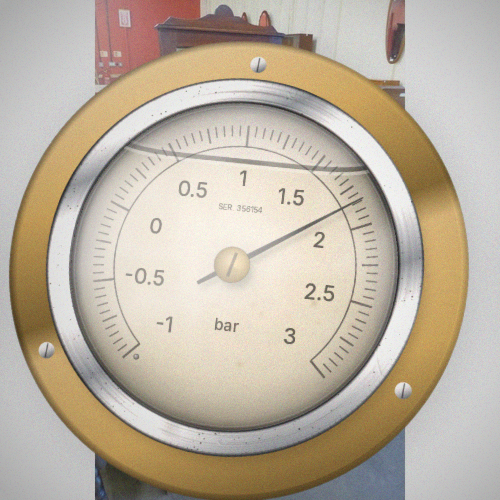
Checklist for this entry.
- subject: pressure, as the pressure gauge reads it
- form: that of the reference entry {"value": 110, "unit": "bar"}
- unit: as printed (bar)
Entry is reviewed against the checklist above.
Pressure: {"value": 1.85, "unit": "bar"}
